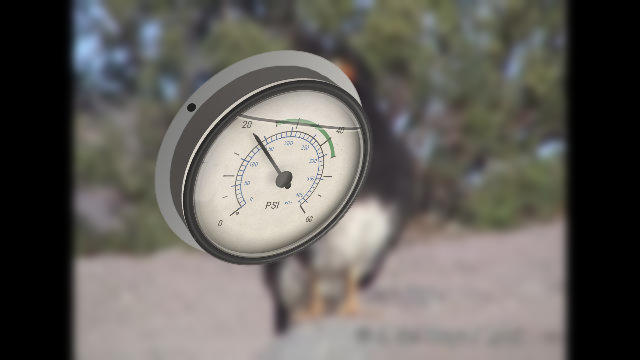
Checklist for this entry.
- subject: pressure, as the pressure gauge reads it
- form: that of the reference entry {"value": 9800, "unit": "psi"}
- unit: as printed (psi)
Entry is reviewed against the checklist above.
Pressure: {"value": 20, "unit": "psi"}
